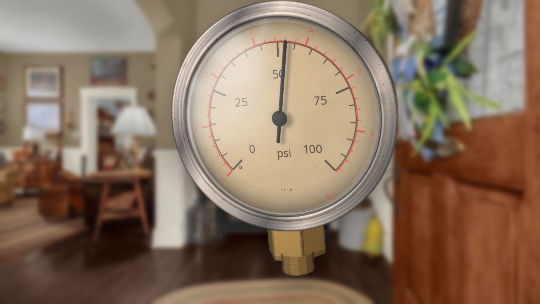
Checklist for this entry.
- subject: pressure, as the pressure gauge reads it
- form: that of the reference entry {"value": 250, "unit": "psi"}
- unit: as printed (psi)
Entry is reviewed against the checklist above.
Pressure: {"value": 52.5, "unit": "psi"}
